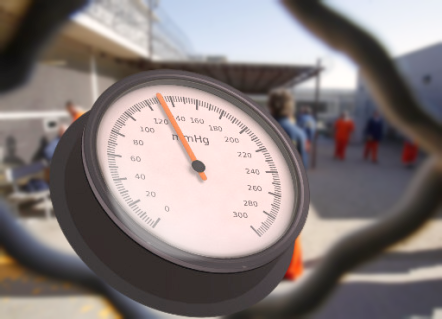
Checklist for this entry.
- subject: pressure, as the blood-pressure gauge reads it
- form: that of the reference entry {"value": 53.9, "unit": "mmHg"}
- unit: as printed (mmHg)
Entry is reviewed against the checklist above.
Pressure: {"value": 130, "unit": "mmHg"}
